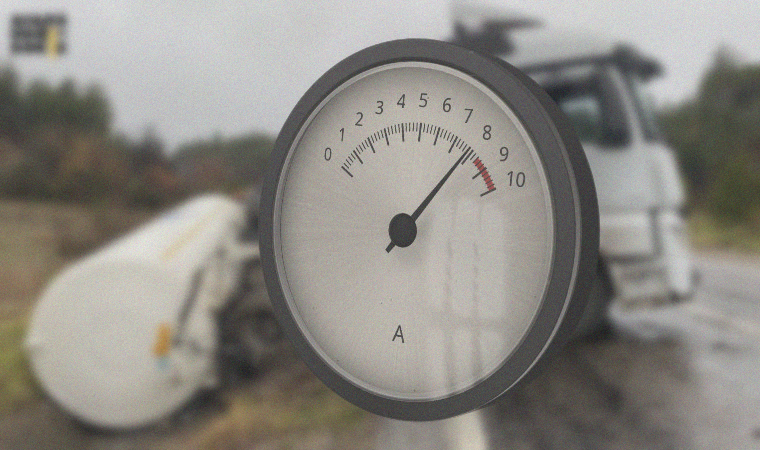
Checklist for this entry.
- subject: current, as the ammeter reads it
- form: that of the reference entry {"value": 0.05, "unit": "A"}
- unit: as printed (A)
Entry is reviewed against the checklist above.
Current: {"value": 8, "unit": "A"}
